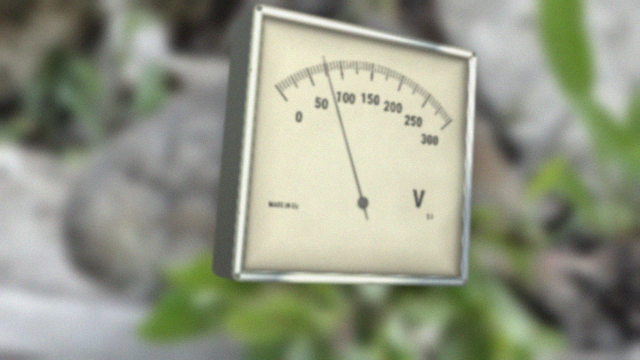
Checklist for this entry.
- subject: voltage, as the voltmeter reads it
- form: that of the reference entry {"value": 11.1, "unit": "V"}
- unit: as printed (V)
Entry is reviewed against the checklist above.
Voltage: {"value": 75, "unit": "V"}
